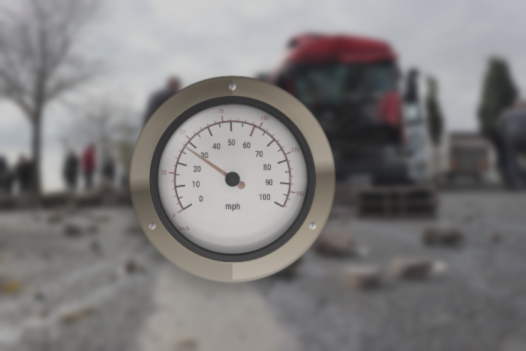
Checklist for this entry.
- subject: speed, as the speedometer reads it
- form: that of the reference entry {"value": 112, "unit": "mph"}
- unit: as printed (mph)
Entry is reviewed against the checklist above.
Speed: {"value": 27.5, "unit": "mph"}
